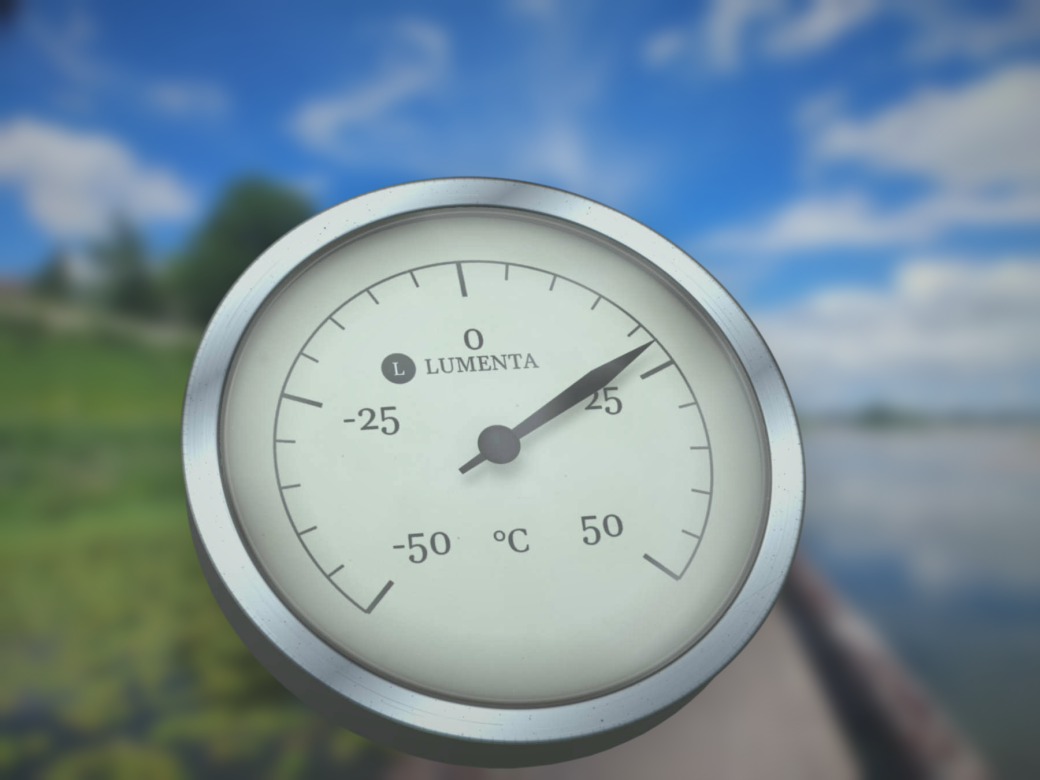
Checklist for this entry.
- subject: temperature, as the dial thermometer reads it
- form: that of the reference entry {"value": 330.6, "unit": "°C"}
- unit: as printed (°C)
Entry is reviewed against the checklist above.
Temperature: {"value": 22.5, "unit": "°C"}
